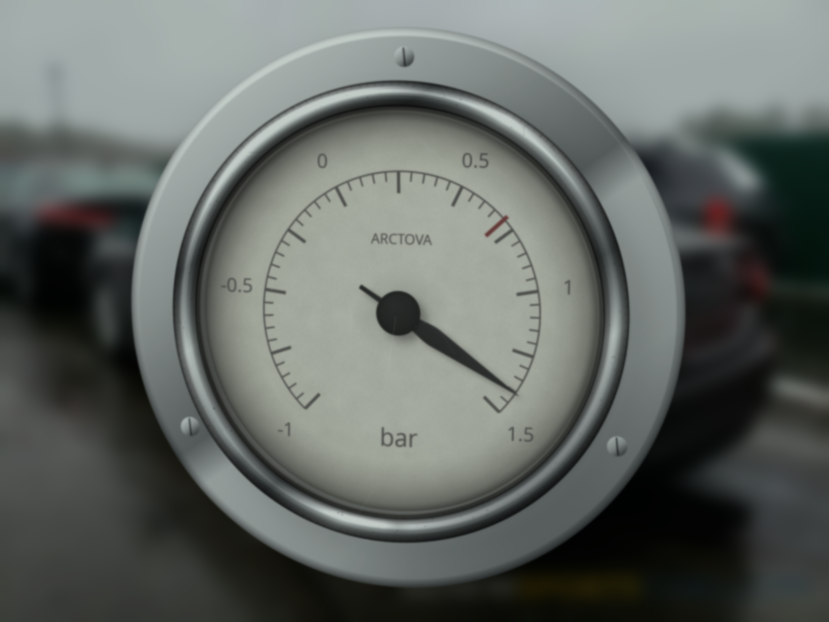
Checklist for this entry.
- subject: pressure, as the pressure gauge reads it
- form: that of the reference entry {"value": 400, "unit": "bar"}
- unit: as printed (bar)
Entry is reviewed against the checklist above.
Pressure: {"value": 1.4, "unit": "bar"}
